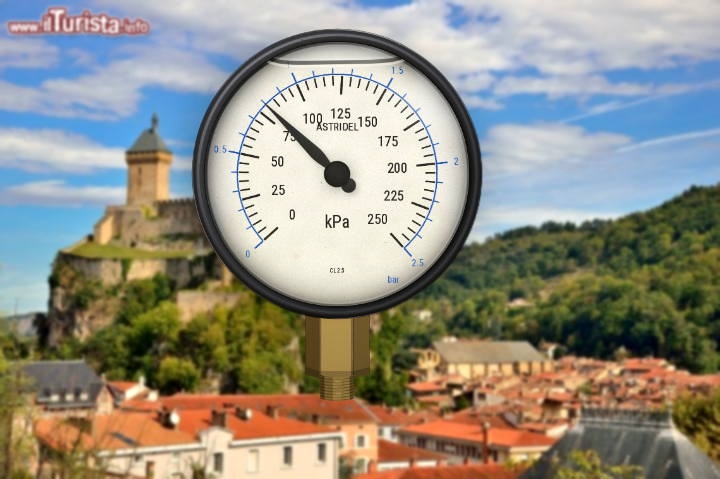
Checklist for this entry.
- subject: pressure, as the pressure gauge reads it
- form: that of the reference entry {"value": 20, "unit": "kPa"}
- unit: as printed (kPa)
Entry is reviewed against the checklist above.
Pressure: {"value": 80, "unit": "kPa"}
